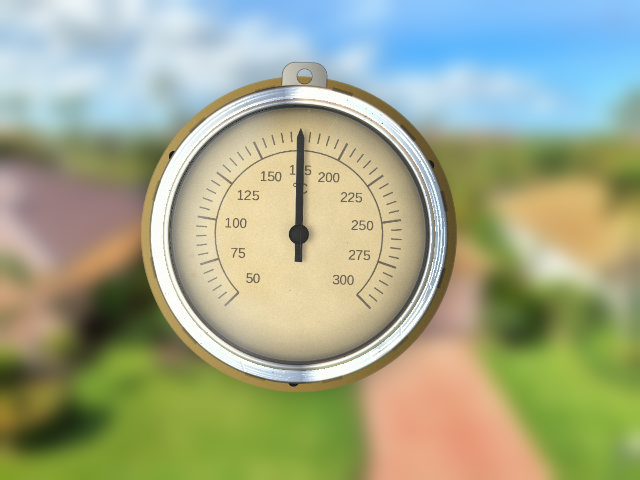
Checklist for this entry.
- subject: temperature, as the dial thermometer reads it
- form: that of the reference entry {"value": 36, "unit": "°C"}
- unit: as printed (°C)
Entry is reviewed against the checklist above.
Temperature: {"value": 175, "unit": "°C"}
